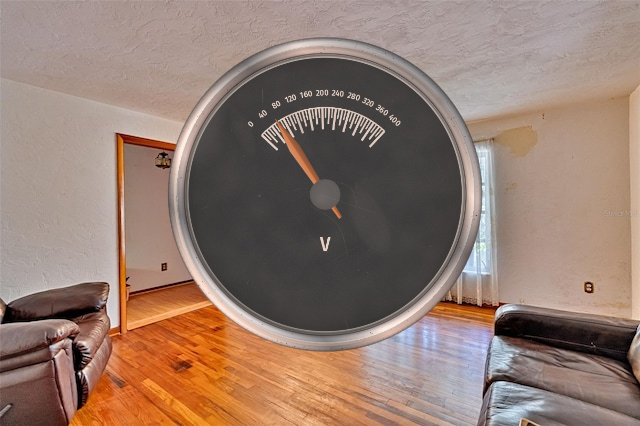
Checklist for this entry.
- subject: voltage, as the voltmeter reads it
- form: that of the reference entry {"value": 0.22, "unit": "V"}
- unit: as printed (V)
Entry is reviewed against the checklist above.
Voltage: {"value": 60, "unit": "V"}
